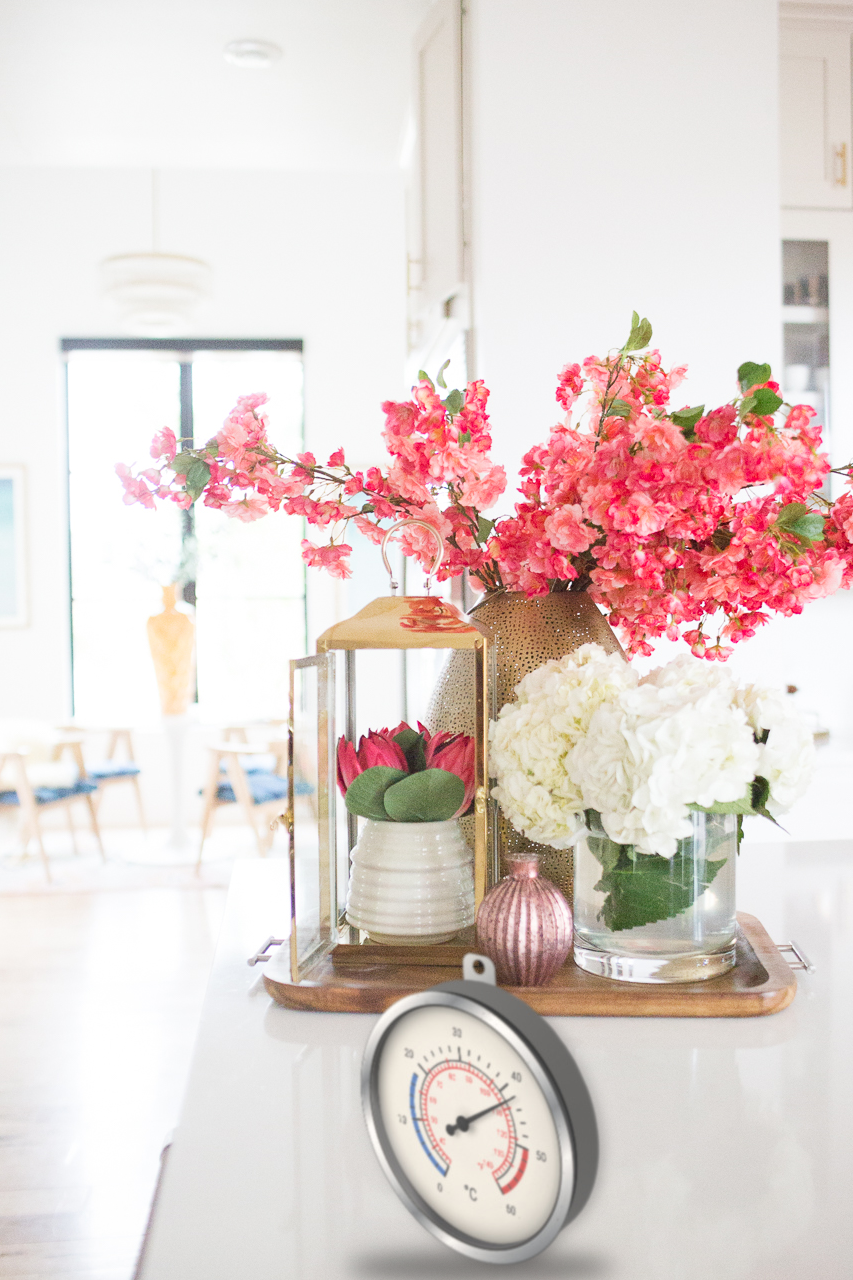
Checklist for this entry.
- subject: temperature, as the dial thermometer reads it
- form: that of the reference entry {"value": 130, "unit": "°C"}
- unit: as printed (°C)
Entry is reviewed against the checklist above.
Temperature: {"value": 42, "unit": "°C"}
